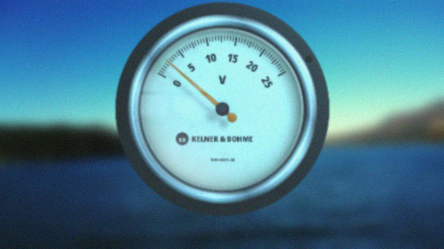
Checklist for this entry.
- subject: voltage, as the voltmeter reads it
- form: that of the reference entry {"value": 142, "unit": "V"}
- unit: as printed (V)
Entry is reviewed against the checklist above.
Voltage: {"value": 2.5, "unit": "V"}
